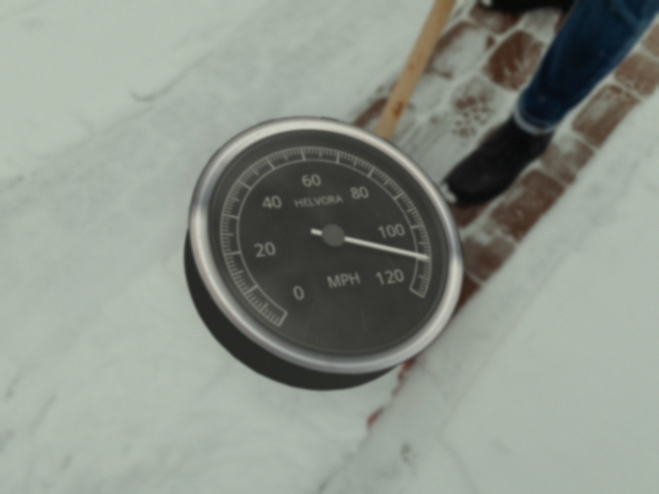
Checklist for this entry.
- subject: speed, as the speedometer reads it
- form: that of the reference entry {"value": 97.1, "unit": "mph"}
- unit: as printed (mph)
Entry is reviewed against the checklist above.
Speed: {"value": 110, "unit": "mph"}
